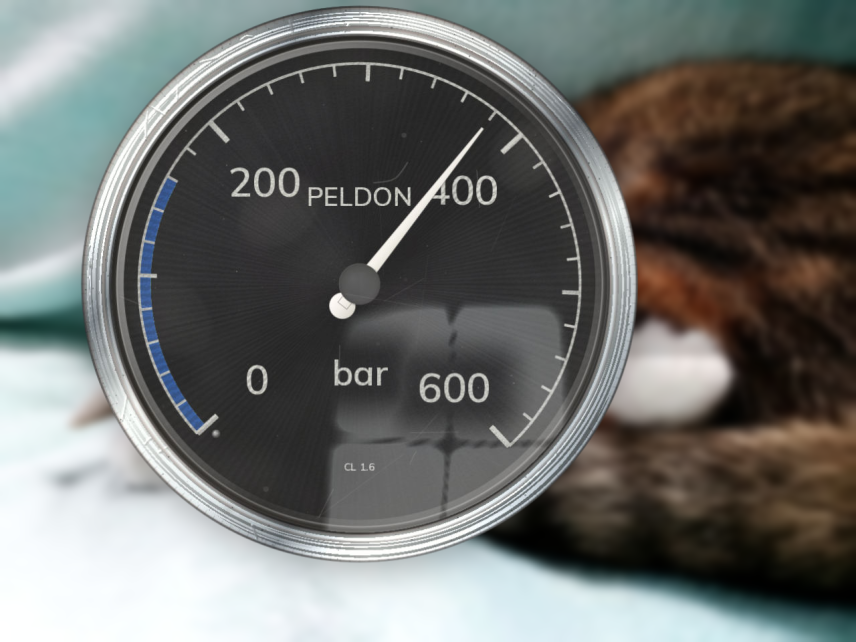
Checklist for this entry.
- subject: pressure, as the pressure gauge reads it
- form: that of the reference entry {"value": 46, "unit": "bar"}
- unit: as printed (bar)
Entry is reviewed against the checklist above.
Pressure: {"value": 380, "unit": "bar"}
